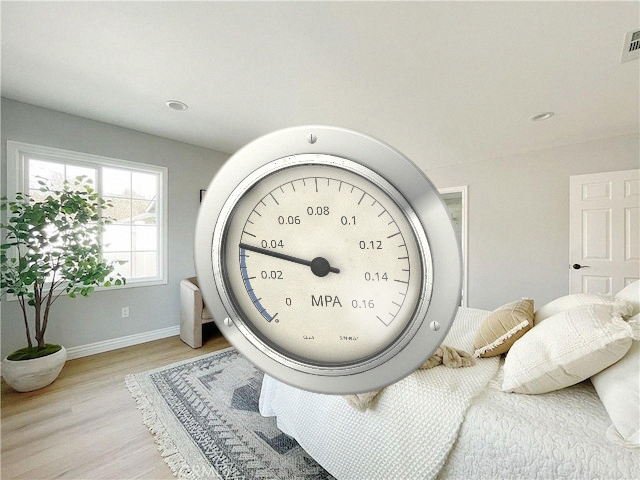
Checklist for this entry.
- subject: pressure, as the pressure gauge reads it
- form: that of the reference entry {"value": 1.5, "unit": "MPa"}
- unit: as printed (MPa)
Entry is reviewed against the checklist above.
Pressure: {"value": 0.035, "unit": "MPa"}
